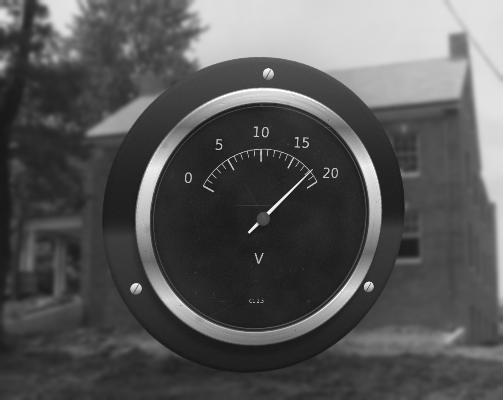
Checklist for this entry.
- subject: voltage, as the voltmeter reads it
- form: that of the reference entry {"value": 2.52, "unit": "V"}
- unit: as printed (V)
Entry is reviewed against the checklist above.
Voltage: {"value": 18, "unit": "V"}
